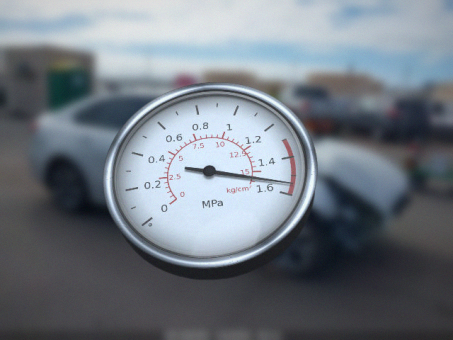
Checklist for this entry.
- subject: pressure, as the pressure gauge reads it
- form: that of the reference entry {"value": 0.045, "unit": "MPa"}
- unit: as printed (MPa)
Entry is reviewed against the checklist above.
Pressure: {"value": 1.55, "unit": "MPa"}
